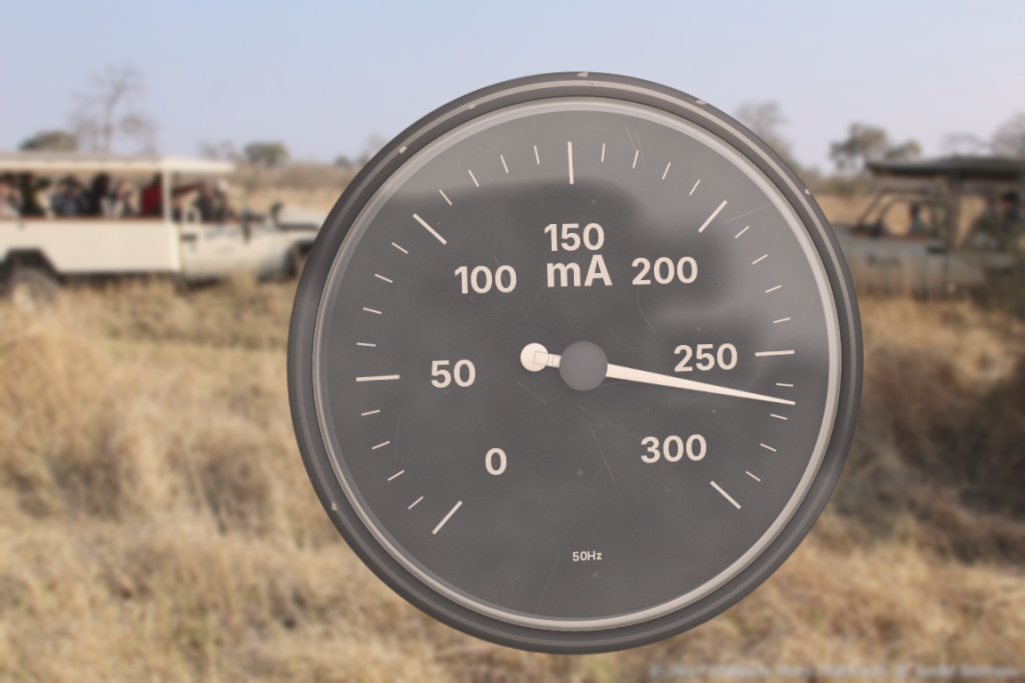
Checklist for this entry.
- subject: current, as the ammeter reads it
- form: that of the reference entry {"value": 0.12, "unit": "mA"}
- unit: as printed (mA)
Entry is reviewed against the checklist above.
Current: {"value": 265, "unit": "mA"}
